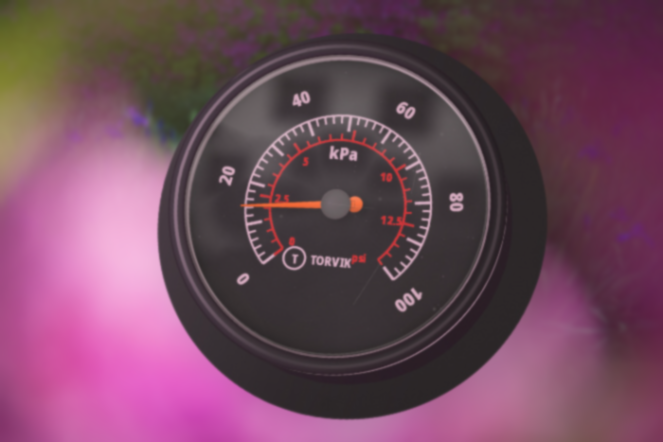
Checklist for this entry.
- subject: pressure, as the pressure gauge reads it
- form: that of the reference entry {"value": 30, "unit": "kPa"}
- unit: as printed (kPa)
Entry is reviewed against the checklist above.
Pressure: {"value": 14, "unit": "kPa"}
